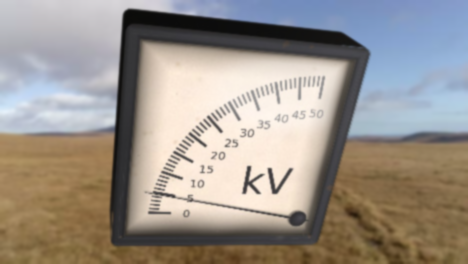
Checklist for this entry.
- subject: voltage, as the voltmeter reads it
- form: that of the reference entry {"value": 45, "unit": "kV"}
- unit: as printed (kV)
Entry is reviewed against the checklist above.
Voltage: {"value": 5, "unit": "kV"}
